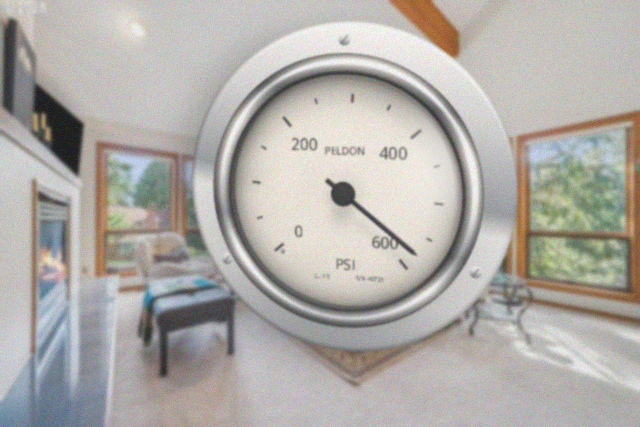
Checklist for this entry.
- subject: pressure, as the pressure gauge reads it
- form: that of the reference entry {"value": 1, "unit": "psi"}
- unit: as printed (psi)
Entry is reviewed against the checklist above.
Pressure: {"value": 575, "unit": "psi"}
